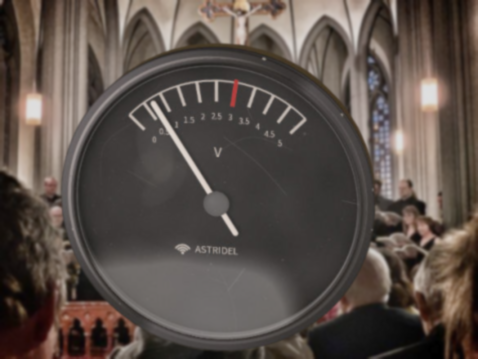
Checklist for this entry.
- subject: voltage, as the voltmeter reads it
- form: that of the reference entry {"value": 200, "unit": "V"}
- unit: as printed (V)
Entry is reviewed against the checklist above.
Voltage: {"value": 0.75, "unit": "V"}
